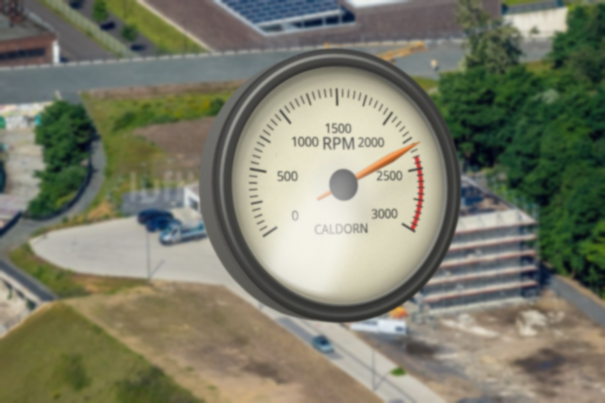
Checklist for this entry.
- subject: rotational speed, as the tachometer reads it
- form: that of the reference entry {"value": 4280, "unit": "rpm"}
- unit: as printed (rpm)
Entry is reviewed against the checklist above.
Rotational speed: {"value": 2300, "unit": "rpm"}
